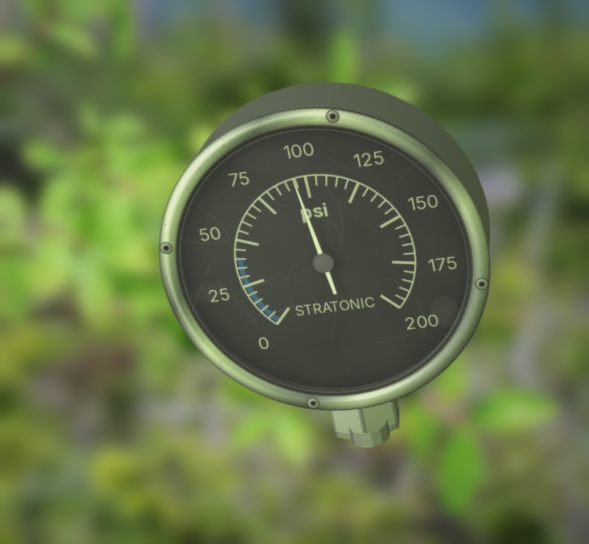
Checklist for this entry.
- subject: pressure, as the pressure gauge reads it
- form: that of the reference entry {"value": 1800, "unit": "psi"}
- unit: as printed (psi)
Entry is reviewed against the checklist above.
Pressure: {"value": 95, "unit": "psi"}
